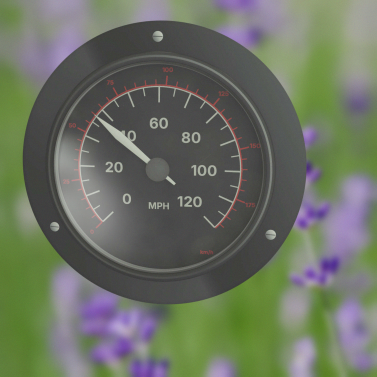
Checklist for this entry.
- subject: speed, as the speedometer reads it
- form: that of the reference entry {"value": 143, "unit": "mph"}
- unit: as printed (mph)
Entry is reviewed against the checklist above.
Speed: {"value": 37.5, "unit": "mph"}
